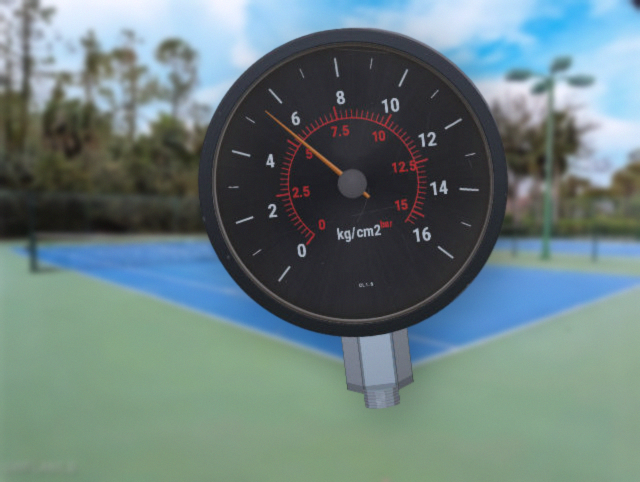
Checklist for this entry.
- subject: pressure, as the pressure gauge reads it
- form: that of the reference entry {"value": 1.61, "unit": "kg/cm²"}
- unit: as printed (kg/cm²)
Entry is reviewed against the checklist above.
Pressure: {"value": 5.5, "unit": "kg/cm²"}
